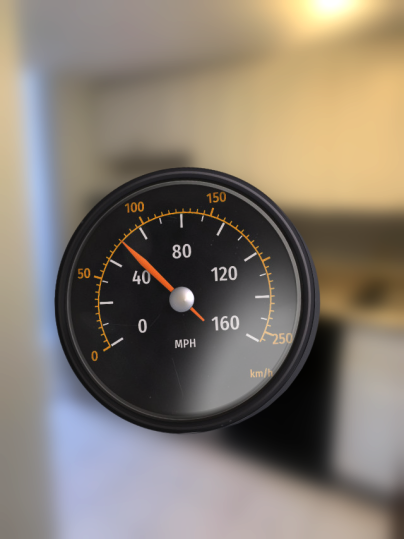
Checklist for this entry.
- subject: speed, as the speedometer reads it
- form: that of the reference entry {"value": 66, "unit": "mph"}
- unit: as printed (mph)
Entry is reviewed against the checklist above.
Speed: {"value": 50, "unit": "mph"}
